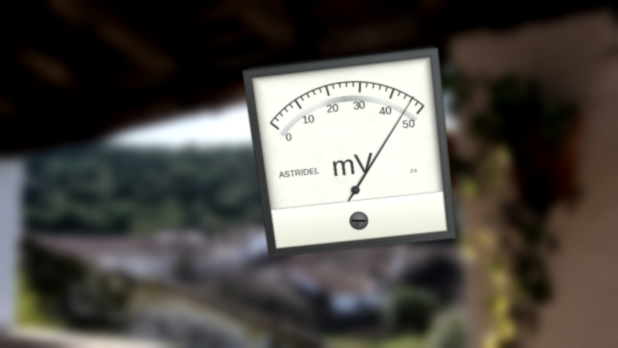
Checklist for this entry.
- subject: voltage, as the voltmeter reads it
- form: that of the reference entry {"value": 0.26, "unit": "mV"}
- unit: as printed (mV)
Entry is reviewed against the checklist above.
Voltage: {"value": 46, "unit": "mV"}
